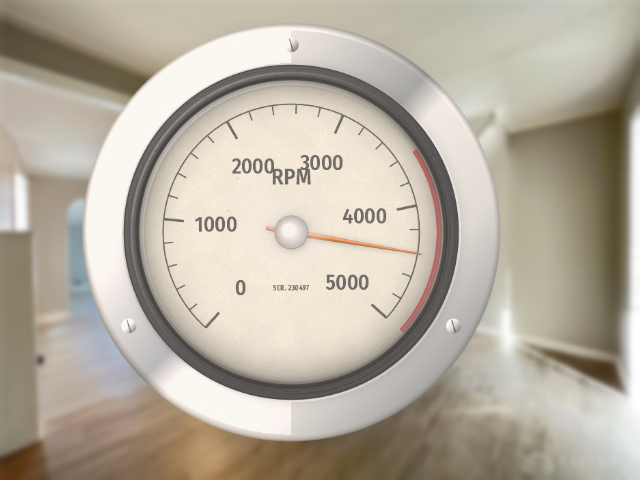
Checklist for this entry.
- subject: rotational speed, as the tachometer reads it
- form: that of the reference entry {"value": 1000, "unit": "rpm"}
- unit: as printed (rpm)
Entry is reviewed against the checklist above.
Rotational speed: {"value": 4400, "unit": "rpm"}
